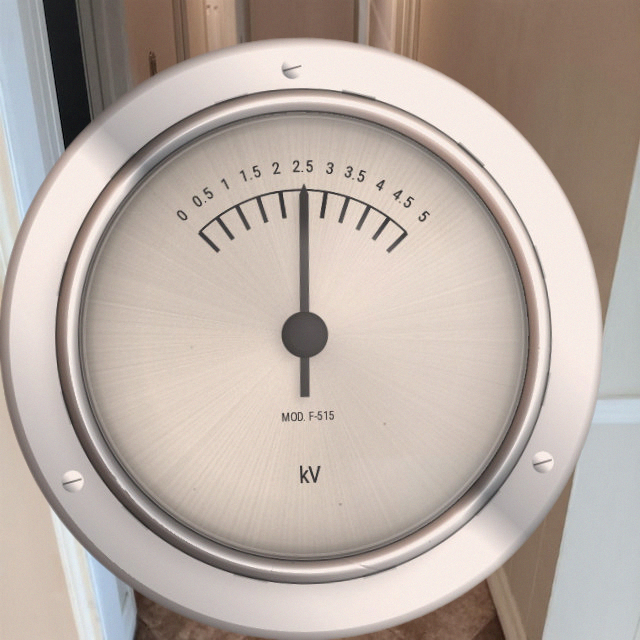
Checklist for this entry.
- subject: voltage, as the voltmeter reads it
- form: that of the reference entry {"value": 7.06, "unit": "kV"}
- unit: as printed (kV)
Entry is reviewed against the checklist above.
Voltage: {"value": 2.5, "unit": "kV"}
